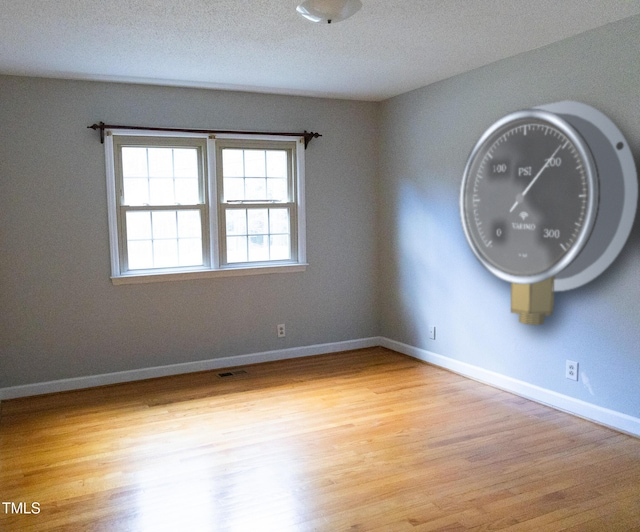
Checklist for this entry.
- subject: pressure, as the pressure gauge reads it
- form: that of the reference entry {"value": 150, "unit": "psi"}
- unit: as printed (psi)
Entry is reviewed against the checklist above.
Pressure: {"value": 200, "unit": "psi"}
